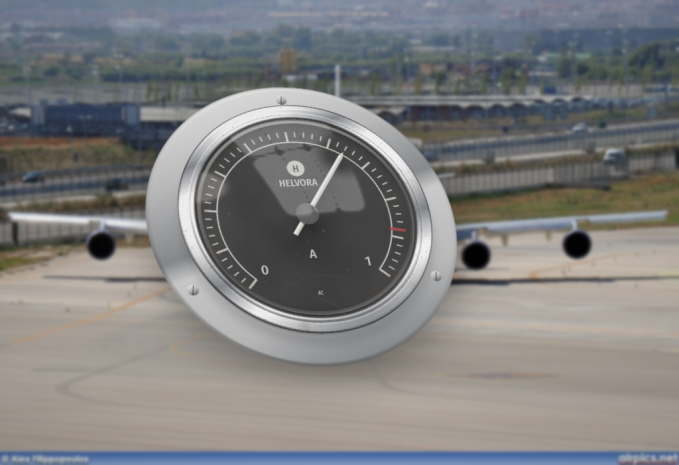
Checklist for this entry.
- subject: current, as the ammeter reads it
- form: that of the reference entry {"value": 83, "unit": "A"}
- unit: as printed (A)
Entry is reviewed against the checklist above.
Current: {"value": 0.64, "unit": "A"}
